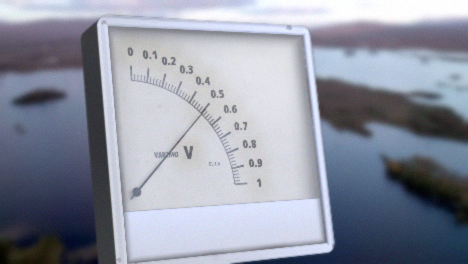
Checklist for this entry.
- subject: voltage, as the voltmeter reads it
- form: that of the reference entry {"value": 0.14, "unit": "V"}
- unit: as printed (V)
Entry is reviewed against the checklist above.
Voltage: {"value": 0.5, "unit": "V"}
